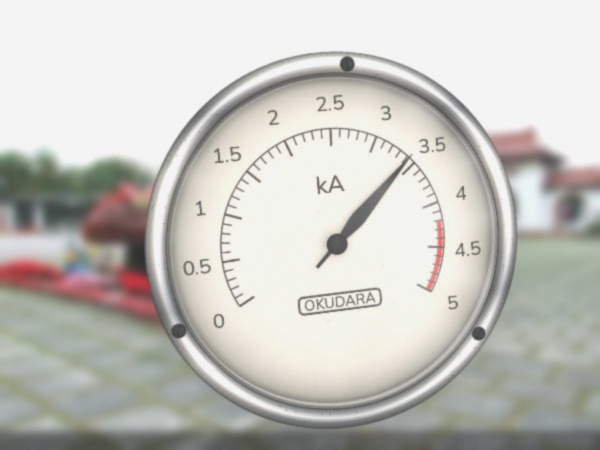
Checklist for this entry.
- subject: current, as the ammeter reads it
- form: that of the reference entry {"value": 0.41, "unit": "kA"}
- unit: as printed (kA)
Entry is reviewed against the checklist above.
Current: {"value": 3.4, "unit": "kA"}
